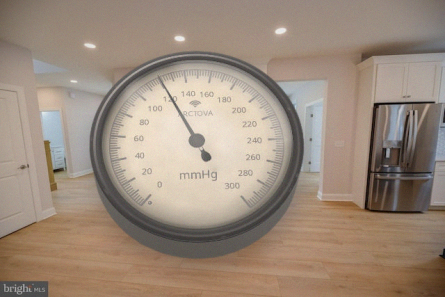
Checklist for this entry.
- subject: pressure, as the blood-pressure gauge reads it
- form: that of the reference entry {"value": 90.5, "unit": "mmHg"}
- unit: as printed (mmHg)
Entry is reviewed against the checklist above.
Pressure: {"value": 120, "unit": "mmHg"}
